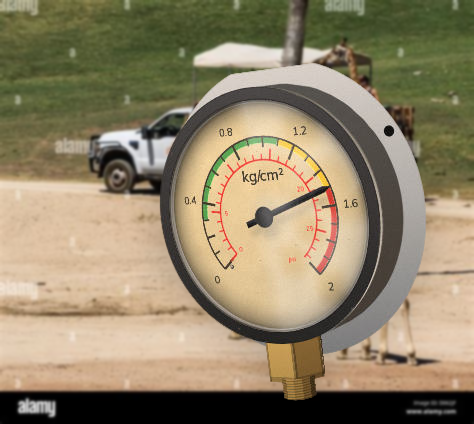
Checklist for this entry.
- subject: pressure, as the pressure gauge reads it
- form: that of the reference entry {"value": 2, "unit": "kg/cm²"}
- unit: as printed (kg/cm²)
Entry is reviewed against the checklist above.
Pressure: {"value": 1.5, "unit": "kg/cm²"}
